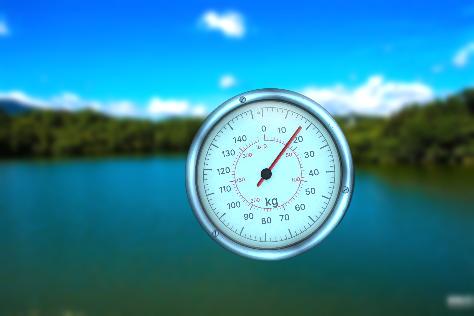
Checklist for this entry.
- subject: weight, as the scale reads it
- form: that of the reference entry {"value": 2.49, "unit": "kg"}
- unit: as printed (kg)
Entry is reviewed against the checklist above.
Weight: {"value": 18, "unit": "kg"}
